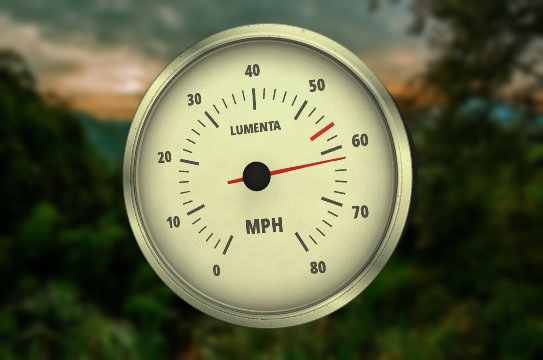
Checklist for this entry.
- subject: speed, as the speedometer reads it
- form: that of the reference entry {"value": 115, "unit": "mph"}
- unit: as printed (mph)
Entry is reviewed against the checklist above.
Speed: {"value": 62, "unit": "mph"}
